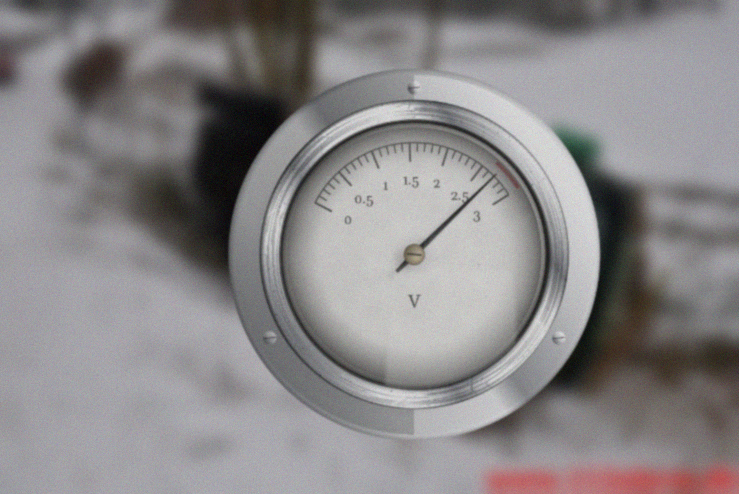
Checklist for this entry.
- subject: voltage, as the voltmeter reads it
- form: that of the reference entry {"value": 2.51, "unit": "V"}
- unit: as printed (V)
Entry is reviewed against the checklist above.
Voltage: {"value": 2.7, "unit": "V"}
